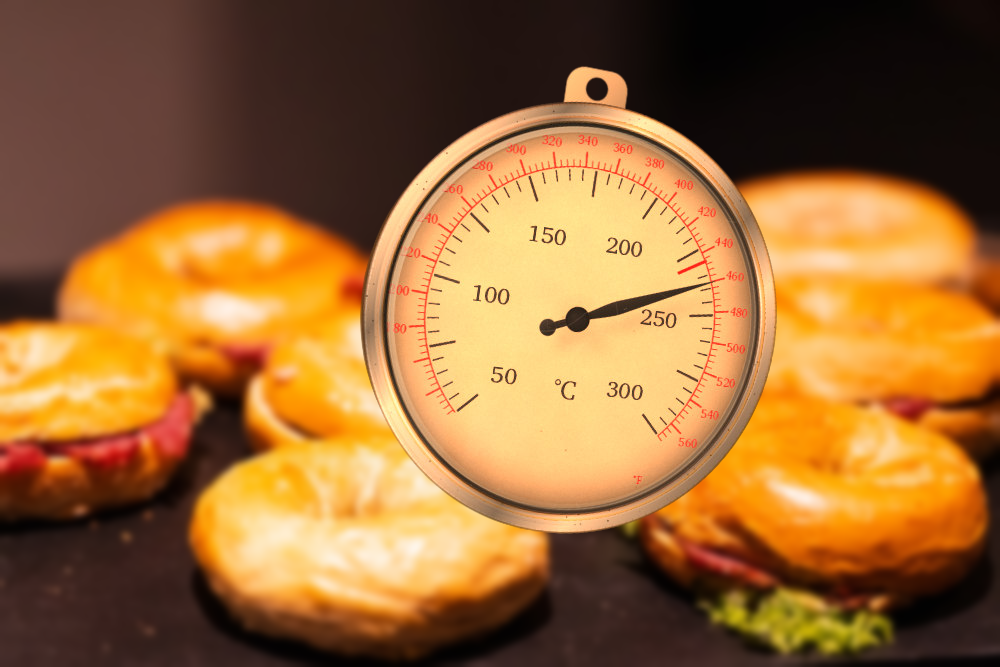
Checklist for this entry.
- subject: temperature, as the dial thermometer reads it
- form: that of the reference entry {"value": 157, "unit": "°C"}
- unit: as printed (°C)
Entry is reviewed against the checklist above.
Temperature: {"value": 237.5, "unit": "°C"}
